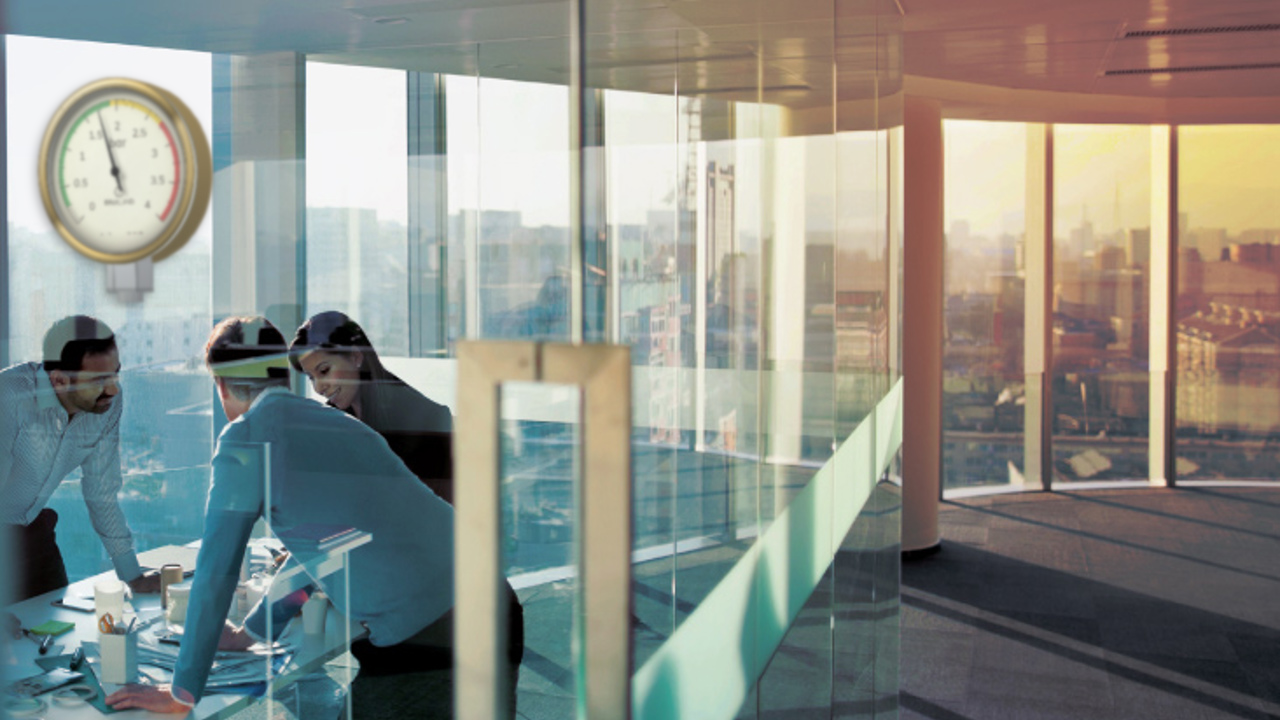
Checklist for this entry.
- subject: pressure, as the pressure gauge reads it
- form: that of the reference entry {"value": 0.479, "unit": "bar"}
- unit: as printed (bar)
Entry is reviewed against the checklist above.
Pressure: {"value": 1.75, "unit": "bar"}
